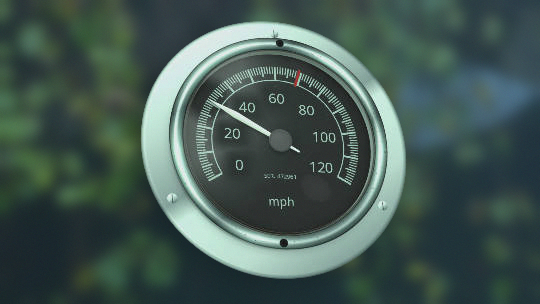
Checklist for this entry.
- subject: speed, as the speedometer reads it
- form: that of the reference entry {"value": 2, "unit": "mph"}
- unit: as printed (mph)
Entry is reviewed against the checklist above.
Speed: {"value": 30, "unit": "mph"}
